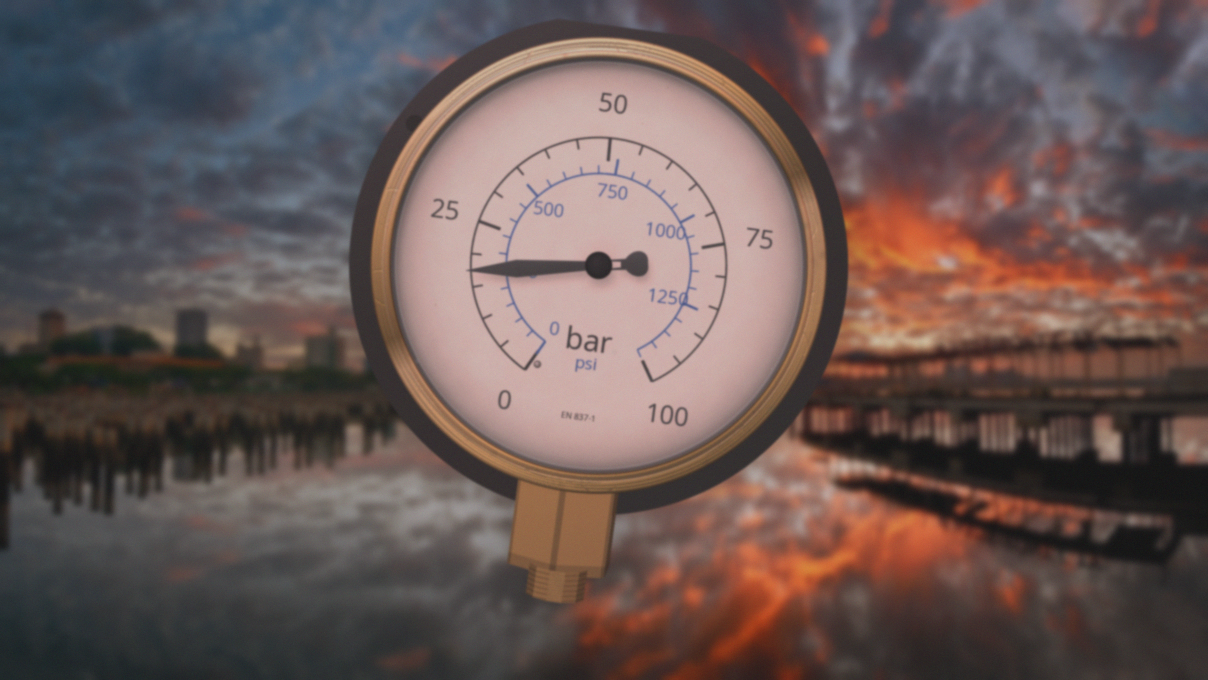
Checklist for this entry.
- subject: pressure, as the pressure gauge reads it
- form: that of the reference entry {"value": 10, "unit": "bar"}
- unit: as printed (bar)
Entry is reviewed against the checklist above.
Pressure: {"value": 17.5, "unit": "bar"}
